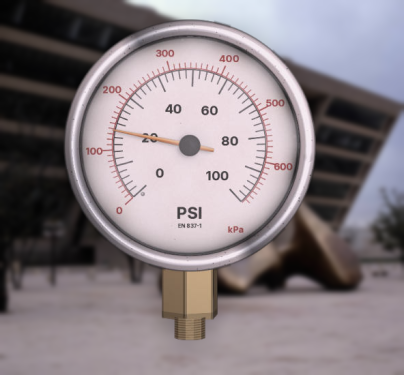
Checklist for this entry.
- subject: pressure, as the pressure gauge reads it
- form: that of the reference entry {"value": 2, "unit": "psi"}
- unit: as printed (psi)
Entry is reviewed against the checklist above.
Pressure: {"value": 20, "unit": "psi"}
